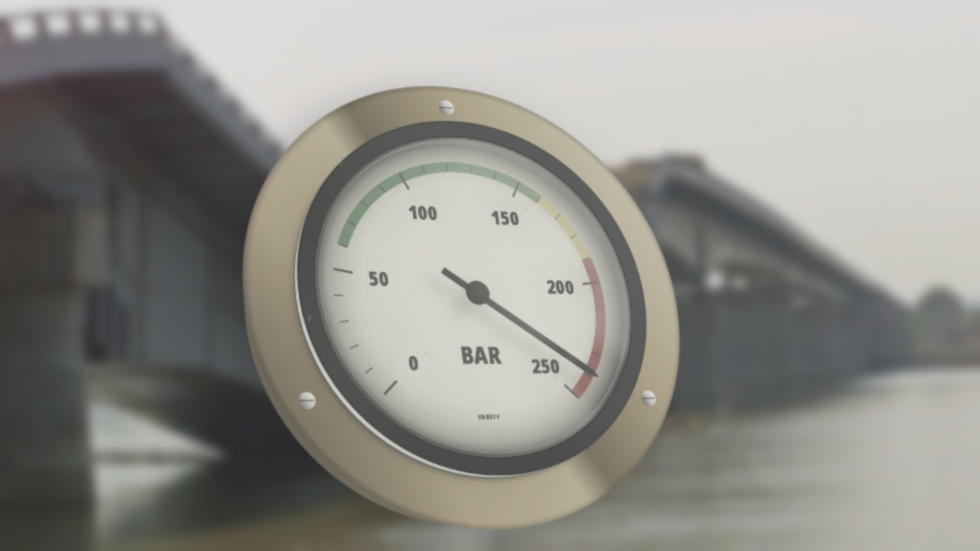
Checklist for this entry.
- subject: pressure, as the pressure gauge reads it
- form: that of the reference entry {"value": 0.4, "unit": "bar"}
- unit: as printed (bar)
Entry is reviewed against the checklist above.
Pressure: {"value": 240, "unit": "bar"}
